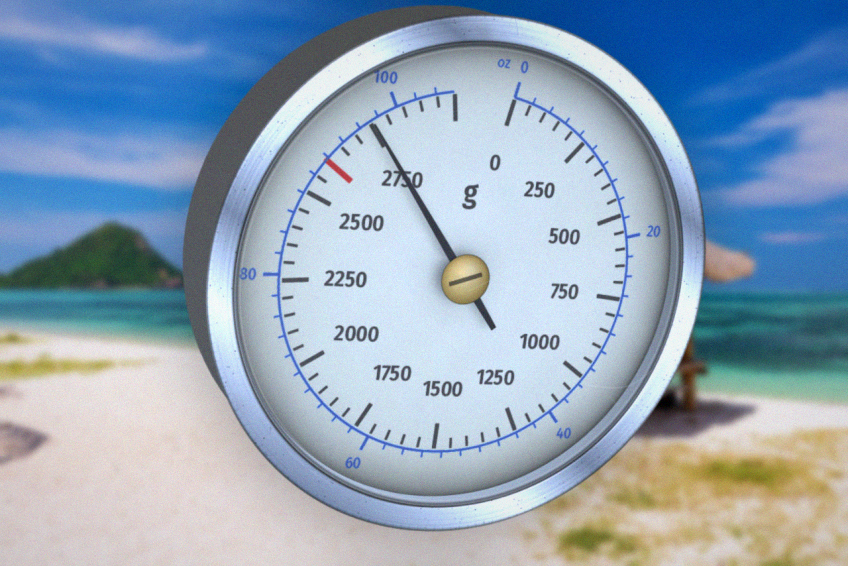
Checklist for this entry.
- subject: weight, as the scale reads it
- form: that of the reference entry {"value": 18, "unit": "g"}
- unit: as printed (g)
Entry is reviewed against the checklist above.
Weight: {"value": 2750, "unit": "g"}
